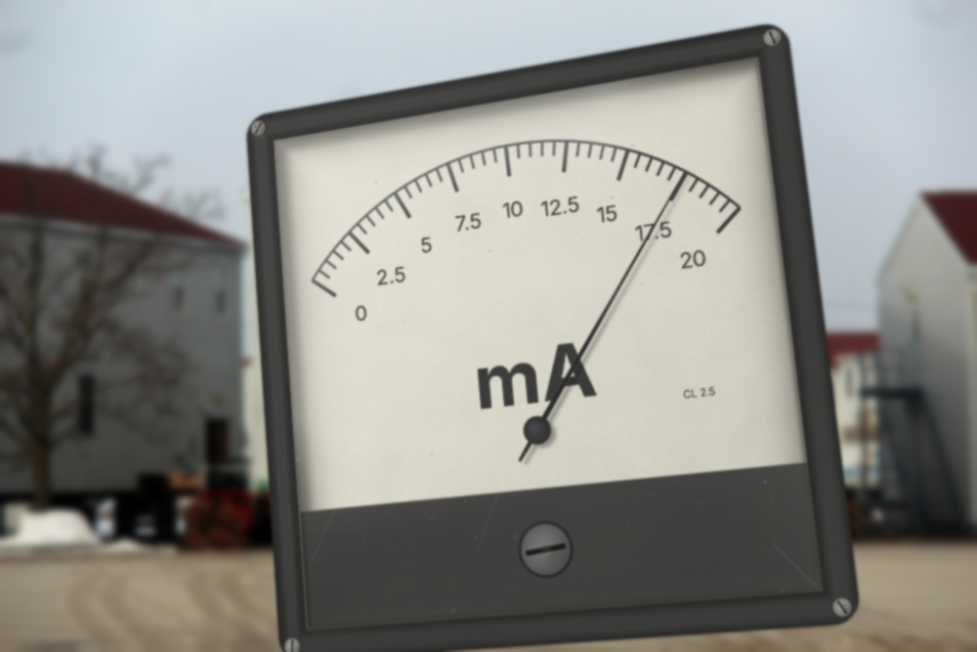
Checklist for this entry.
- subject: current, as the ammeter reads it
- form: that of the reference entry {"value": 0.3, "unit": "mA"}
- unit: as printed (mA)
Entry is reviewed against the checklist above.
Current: {"value": 17.5, "unit": "mA"}
